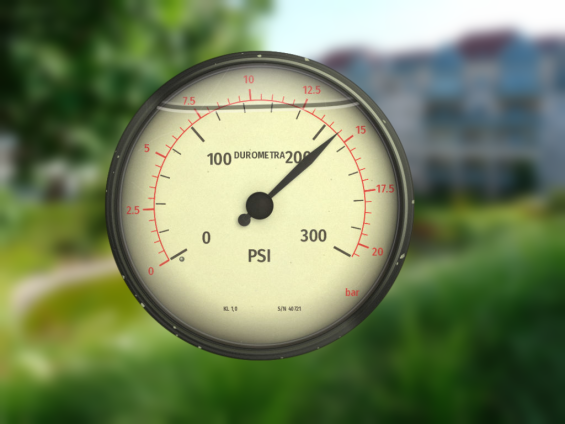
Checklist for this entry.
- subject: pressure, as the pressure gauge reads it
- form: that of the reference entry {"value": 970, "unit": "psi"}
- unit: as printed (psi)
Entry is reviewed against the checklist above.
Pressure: {"value": 210, "unit": "psi"}
